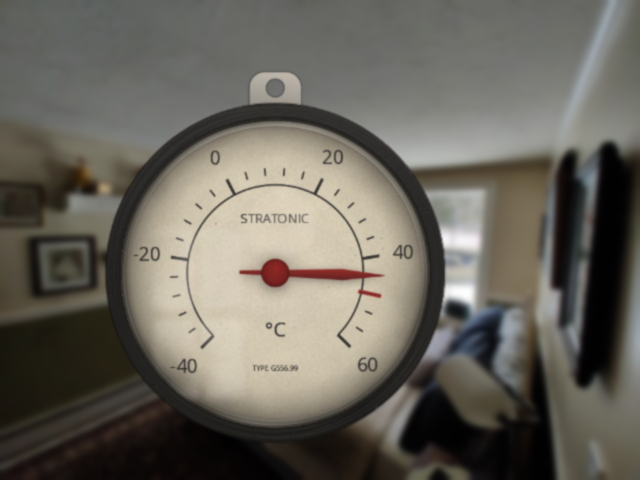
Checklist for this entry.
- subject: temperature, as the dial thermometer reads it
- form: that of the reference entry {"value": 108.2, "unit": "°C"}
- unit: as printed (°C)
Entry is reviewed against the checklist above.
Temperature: {"value": 44, "unit": "°C"}
